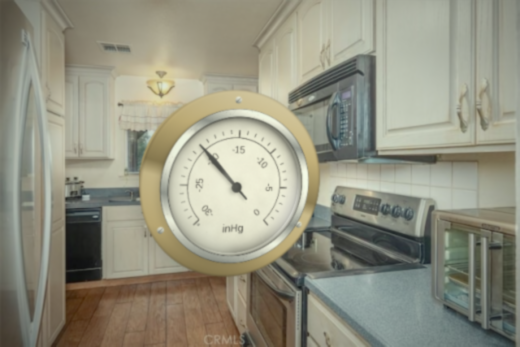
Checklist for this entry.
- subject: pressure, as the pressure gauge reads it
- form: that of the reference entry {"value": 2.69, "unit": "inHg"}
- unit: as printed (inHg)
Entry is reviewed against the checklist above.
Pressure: {"value": -20, "unit": "inHg"}
